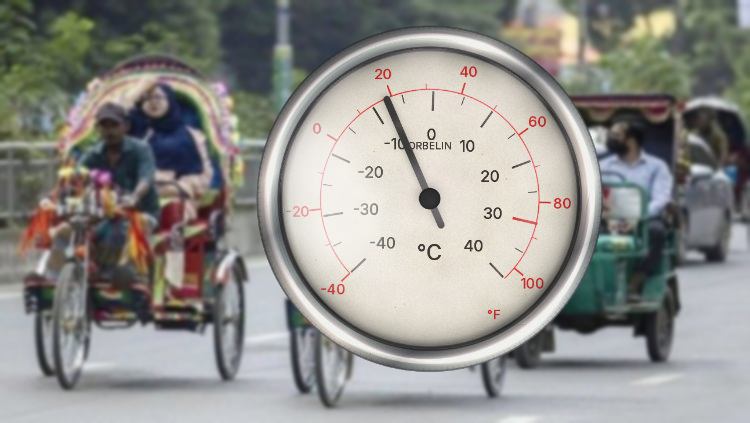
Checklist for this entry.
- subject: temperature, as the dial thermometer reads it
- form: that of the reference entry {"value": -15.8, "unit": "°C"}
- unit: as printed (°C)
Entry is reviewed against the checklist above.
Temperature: {"value": -7.5, "unit": "°C"}
